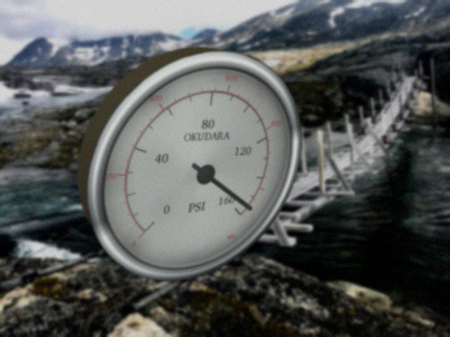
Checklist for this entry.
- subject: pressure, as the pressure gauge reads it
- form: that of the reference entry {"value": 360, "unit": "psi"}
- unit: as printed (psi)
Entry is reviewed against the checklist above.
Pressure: {"value": 155, "unit": "psi"}
